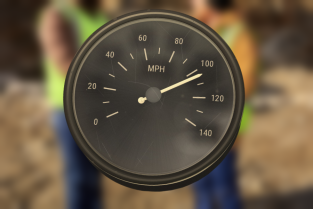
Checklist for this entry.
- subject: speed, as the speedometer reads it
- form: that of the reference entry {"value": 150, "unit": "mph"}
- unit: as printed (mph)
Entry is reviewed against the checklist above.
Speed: {"value": 105, "unit": "mph"}
